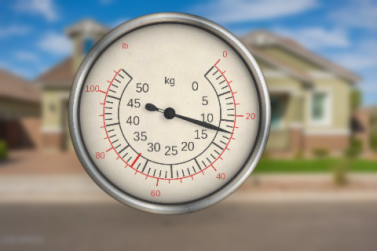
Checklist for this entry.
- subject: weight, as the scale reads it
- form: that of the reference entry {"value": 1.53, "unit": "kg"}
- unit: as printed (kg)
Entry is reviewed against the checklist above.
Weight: {"value": 12, "unit": "kg"}
